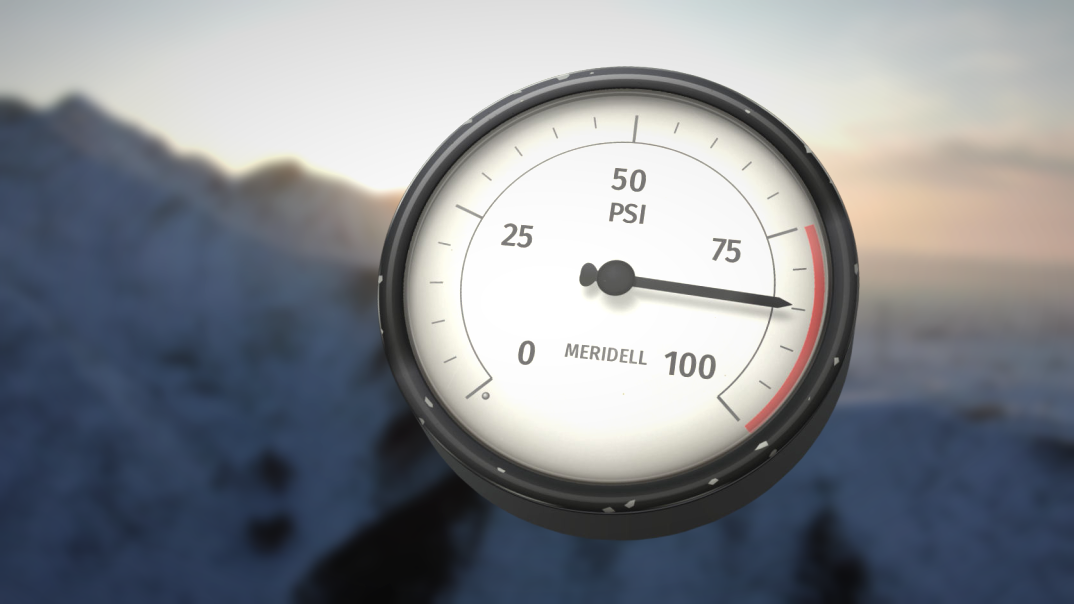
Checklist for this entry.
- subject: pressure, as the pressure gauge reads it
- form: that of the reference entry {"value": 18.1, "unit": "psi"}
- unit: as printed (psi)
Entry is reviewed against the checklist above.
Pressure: {"value": 85, "unit": "psi"}
